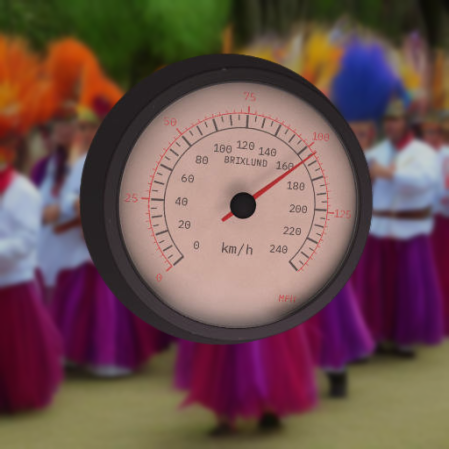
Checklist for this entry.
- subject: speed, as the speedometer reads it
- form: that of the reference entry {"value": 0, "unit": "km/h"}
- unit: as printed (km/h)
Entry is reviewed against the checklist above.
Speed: {"value": 165, "unit": "km/h"}
